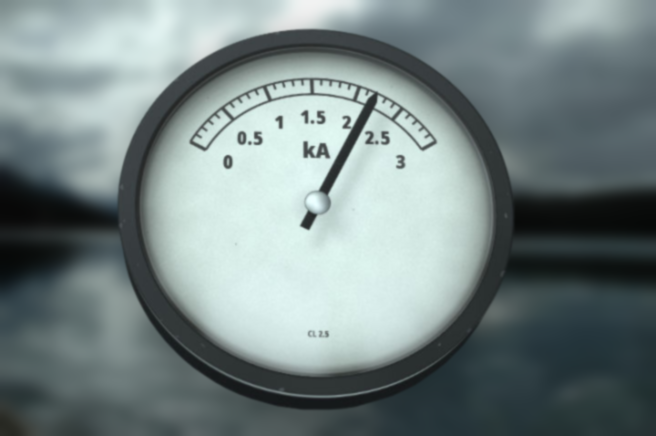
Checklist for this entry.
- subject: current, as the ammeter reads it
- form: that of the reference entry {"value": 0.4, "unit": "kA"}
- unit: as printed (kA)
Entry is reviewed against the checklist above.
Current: {"value": 2.2, "unit": "kA"}
